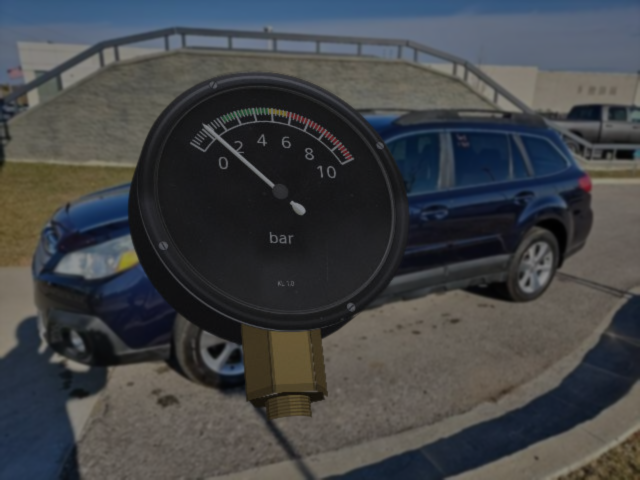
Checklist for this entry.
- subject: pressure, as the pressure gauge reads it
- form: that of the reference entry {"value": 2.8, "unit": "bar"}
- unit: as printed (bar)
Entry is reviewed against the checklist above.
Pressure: {"value": 1, "unit": "bar"}
